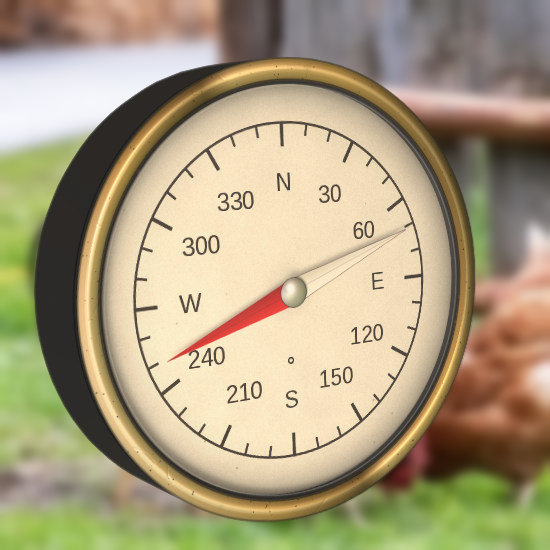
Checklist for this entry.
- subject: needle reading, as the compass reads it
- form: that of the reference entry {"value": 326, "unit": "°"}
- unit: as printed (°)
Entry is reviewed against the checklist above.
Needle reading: {"value": 250, "unit": "°"}
